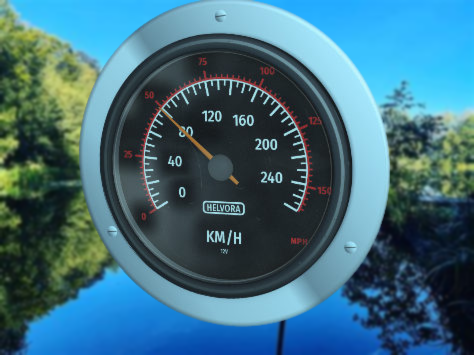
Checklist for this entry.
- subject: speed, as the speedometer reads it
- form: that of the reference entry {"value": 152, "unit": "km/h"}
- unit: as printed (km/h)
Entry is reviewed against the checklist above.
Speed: {"value": 80, "unit": "km/h"}
